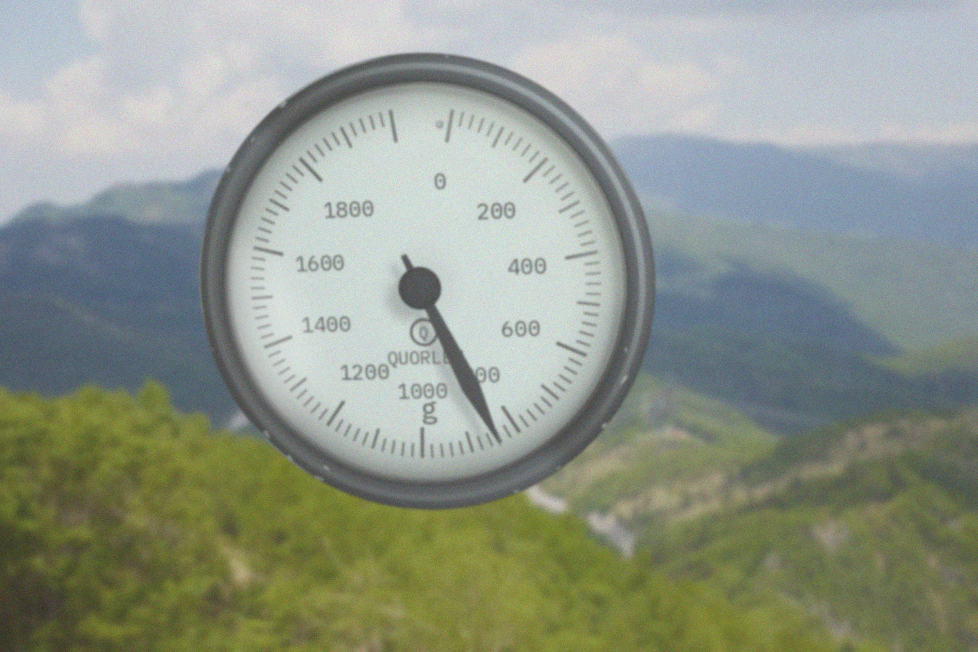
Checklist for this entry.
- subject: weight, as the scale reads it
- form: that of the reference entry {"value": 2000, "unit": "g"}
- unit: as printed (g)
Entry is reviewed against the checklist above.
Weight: {"value": 840, "unit": "g"}
